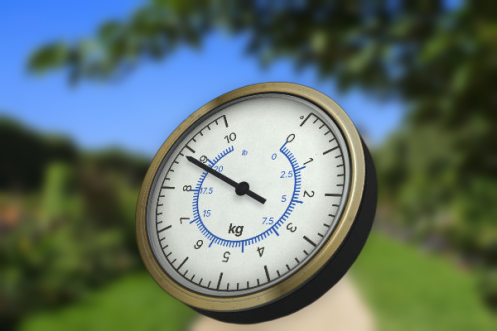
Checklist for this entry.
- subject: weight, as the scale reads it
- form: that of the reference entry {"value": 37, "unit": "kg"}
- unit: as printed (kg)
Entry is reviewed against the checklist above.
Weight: {"value": 8.8, "unit": "kg"}
